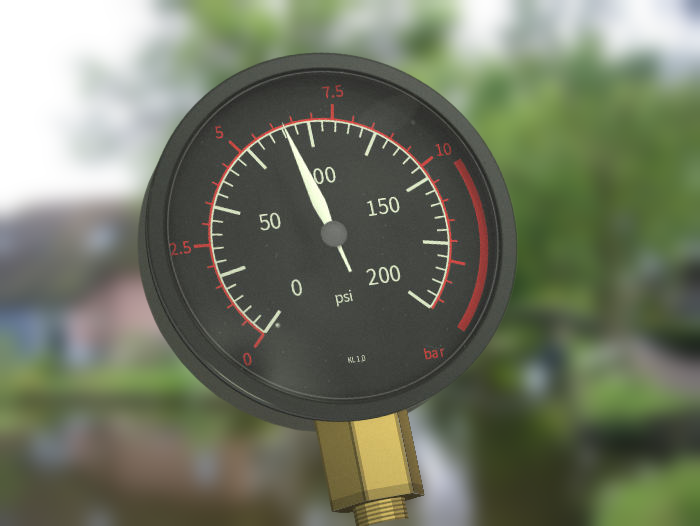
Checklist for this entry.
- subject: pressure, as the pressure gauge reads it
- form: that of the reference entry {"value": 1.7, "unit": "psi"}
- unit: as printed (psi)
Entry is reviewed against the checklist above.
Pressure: {"value": 90, "unit": "psi"}
